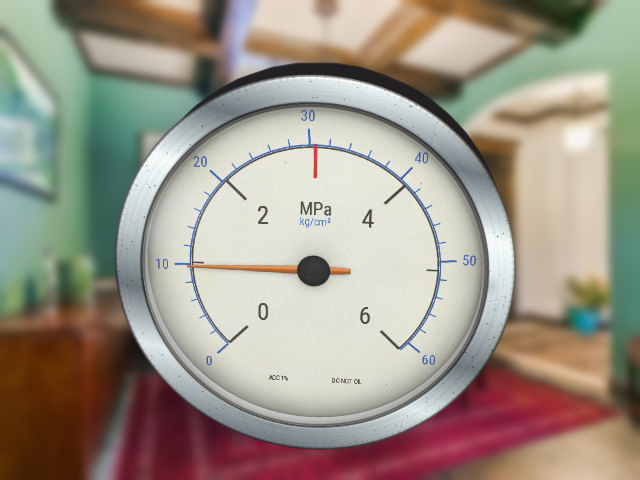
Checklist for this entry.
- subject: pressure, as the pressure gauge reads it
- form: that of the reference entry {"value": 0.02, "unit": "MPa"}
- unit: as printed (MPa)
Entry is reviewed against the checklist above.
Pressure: {"value": 1, "unit": "MPa"}
